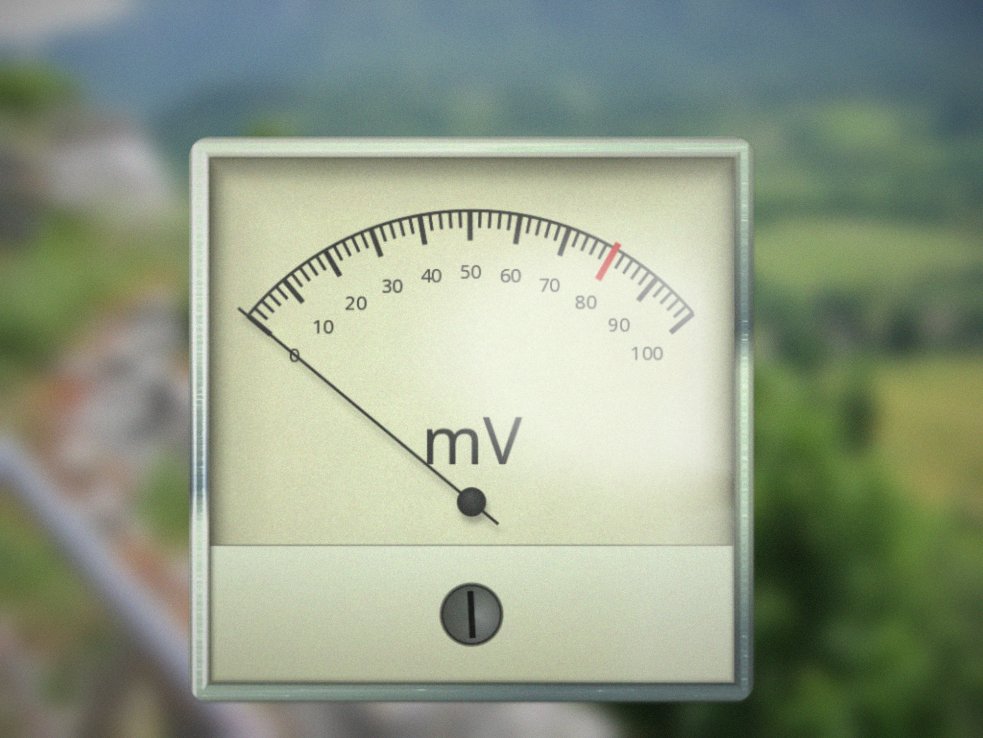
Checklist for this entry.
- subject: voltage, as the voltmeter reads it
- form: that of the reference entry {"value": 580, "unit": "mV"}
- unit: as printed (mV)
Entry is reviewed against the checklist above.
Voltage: {"value": 0, "unit": "mV"}
